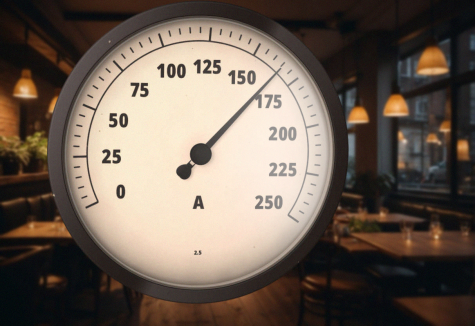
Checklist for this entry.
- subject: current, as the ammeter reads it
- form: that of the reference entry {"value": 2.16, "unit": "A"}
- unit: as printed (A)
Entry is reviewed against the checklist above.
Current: {"value": 165, "unit": "A"}
